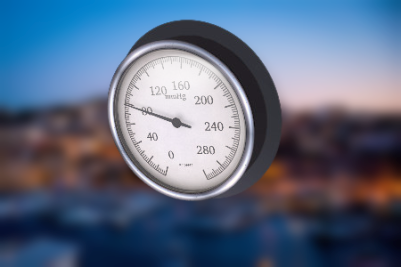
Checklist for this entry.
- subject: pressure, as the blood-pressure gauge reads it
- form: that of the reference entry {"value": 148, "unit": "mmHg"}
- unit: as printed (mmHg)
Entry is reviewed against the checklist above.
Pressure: {"value": 80, "unit": "mmHg"}
